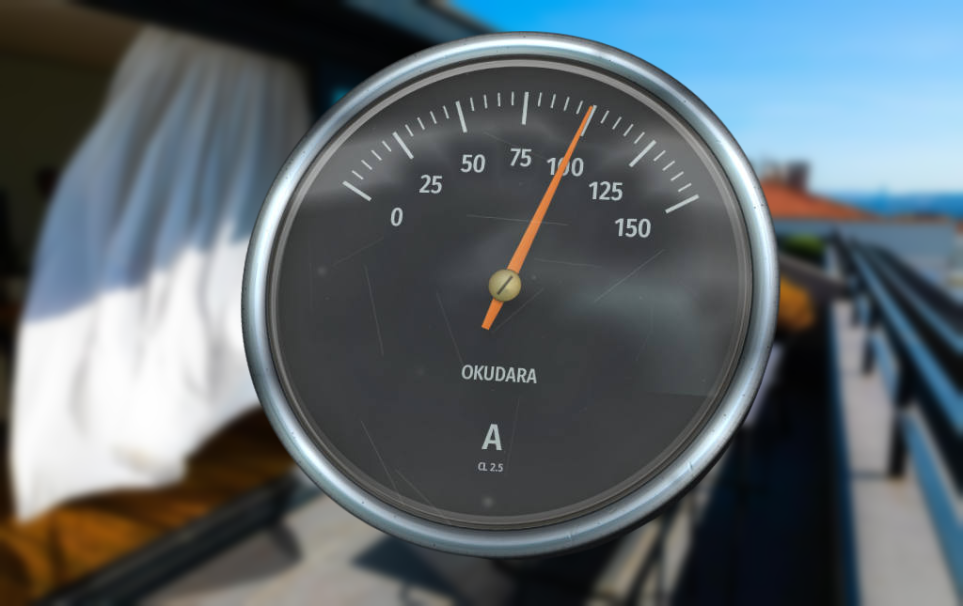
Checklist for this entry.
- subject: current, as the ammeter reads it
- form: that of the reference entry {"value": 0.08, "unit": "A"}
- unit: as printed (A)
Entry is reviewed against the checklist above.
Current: {"value": 100, "unit": "A"}
